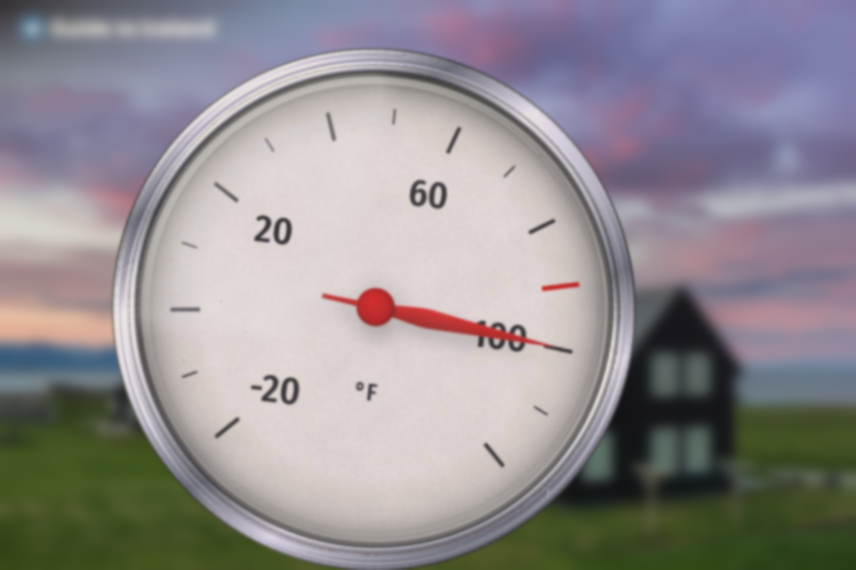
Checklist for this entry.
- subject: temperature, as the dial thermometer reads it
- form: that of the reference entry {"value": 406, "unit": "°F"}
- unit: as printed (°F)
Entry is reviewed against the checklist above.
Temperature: {"value": 100, "unit": "°F"}
